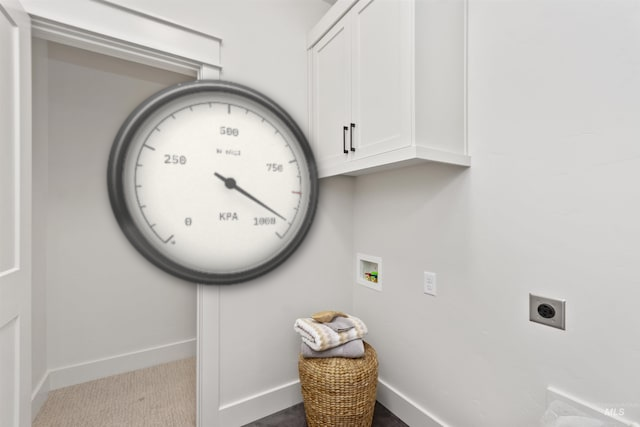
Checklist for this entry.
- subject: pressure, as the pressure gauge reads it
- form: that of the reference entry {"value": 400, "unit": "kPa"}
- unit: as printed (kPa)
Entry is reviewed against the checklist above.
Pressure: {"value": 950, "unit": "kPa"}
